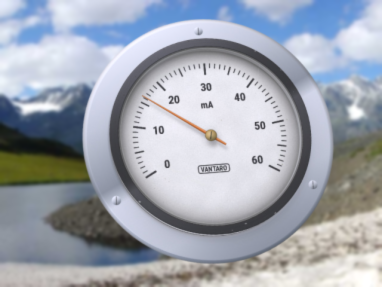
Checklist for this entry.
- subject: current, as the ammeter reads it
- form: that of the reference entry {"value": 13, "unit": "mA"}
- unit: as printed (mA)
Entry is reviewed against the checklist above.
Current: {"value": 16, "unit": "mA"}
